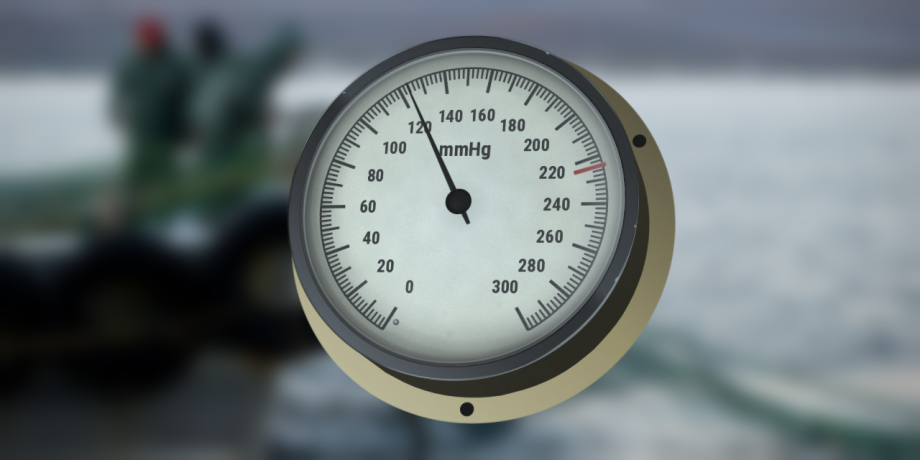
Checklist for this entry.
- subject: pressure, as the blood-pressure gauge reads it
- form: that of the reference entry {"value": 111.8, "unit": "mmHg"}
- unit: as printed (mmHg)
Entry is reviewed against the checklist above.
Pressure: {"value": 124, "unit": "mmHg"}
